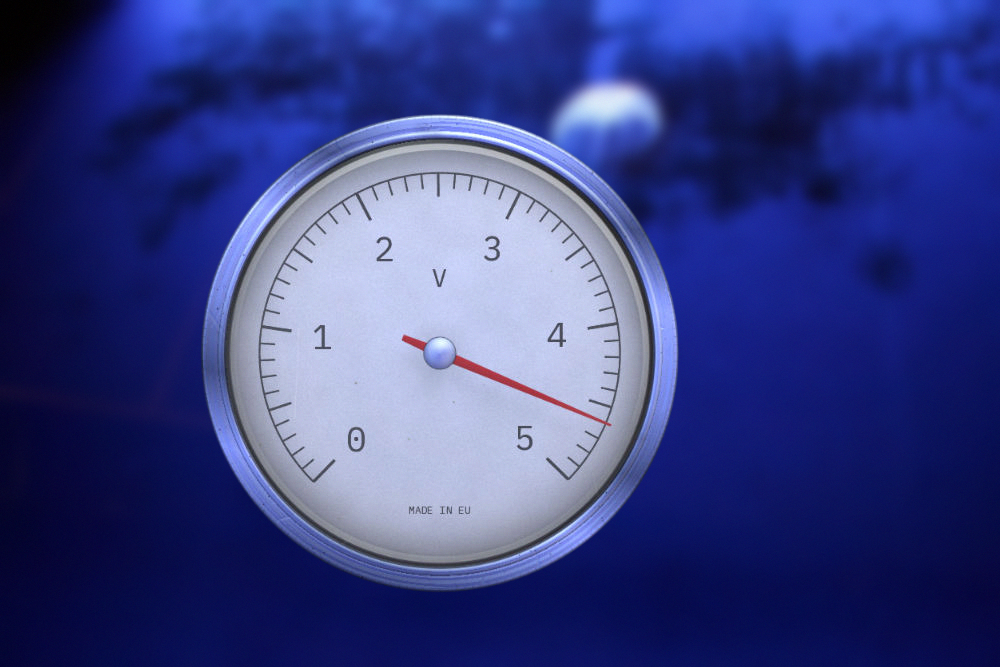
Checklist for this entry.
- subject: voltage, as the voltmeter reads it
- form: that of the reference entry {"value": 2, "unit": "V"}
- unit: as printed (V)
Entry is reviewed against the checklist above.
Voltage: {"value": 4.6, "unit": "V"}
